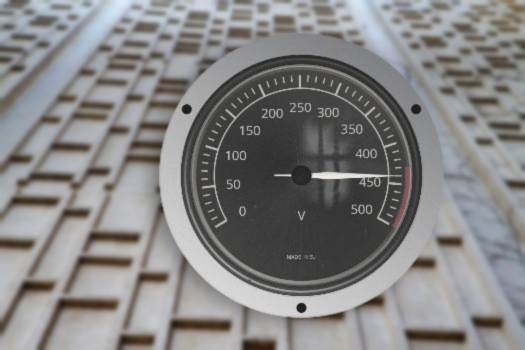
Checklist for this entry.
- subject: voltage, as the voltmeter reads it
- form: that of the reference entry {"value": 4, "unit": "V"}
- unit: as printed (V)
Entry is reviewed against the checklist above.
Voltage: {"value": 440, "unit": "V"}
